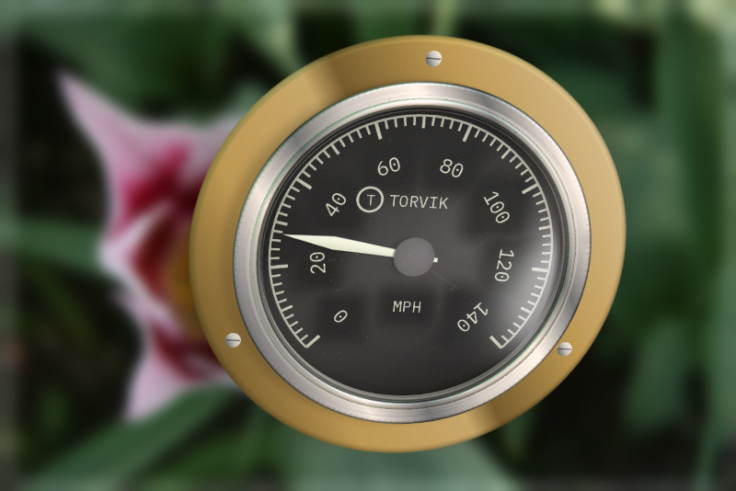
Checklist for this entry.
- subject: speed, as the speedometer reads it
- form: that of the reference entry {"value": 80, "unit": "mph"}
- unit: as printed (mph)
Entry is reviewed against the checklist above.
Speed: {"value": 28, "unit": "mph"}
